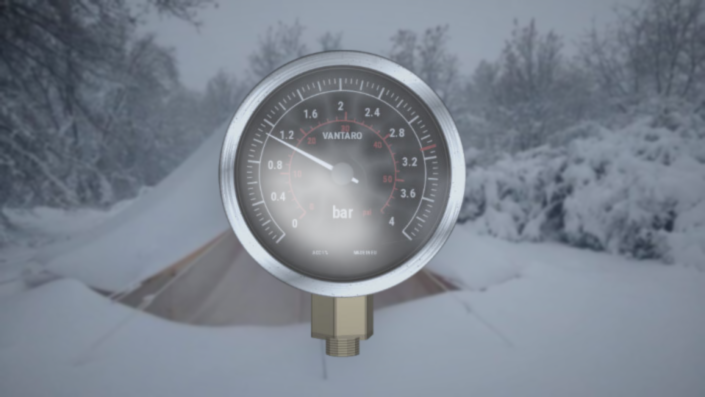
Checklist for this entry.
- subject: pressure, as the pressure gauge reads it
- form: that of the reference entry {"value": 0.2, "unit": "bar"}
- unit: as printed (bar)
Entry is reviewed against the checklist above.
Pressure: {"value": 1.1, "unit": "bar"}
